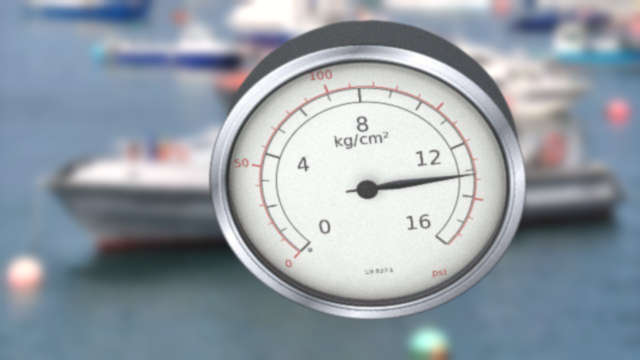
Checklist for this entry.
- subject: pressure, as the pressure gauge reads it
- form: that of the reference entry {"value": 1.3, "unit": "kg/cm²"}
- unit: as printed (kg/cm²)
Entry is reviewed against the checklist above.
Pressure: {"value": 13, "unit": "kg/cm²"}
